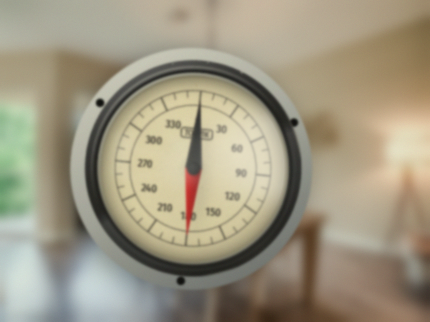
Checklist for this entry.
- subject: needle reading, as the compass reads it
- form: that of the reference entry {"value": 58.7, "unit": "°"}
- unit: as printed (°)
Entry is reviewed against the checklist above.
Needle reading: {"value": 180, "unit": "°"}
